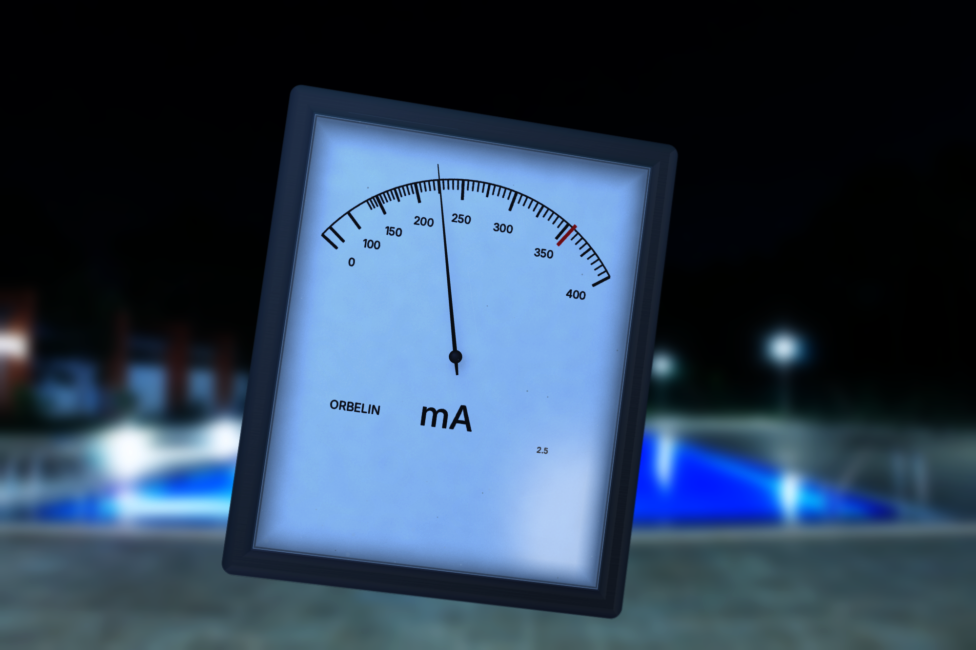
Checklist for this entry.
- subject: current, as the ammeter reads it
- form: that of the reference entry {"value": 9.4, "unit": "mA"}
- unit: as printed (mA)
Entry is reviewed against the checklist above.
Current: {"value": 225, "unit": "mA"}
